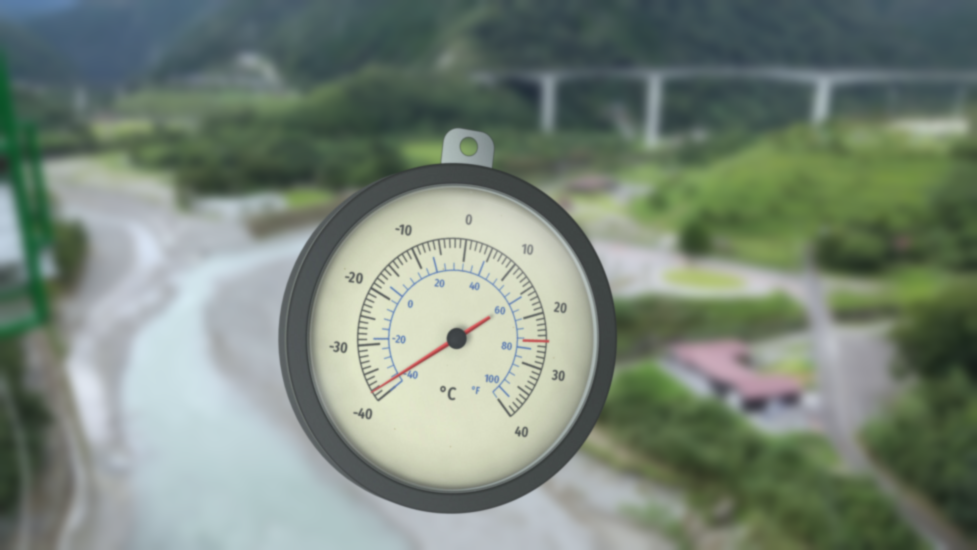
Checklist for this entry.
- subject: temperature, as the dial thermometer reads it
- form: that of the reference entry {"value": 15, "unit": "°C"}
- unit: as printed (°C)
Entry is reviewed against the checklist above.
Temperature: {"value": -38, "unit": "°C"}
